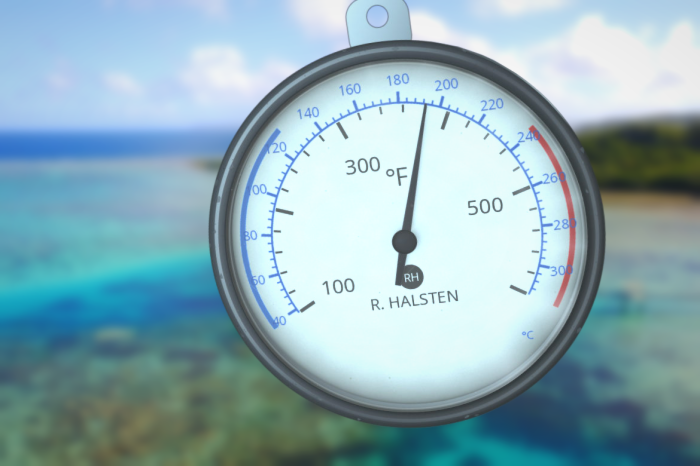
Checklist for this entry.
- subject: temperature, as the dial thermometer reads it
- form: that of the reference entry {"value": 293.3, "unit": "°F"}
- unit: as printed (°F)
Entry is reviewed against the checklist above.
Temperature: {"value": 380, "unit": "°F"}
